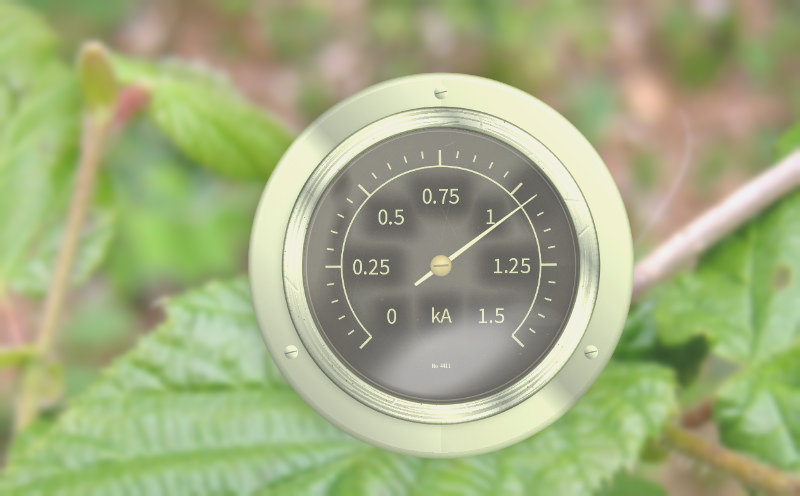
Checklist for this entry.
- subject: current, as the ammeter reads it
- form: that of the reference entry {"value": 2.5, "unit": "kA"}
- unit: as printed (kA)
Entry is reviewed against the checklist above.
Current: {"value": 1.05, "unit": "kA"}
